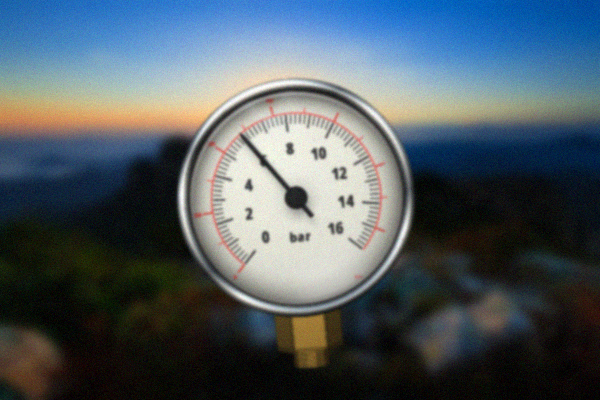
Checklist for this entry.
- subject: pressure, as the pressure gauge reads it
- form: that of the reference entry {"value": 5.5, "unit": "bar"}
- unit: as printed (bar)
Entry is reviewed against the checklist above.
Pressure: {"value": 6, "unit": "bar"}
